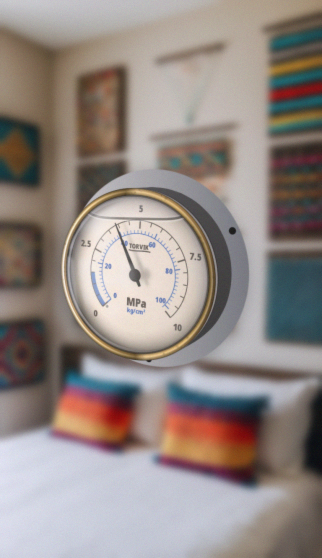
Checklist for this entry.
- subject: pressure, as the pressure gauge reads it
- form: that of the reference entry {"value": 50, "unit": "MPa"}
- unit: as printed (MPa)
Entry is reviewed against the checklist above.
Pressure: {"value": 4, "unit": "MPa"}
